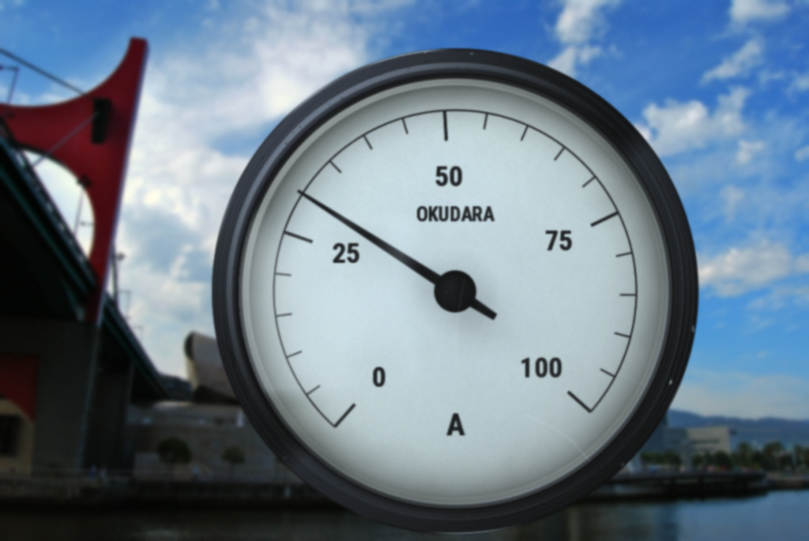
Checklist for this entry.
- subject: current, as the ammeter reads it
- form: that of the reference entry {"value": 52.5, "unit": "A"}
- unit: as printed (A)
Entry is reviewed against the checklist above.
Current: {"value": 30, "unit": "A"}
